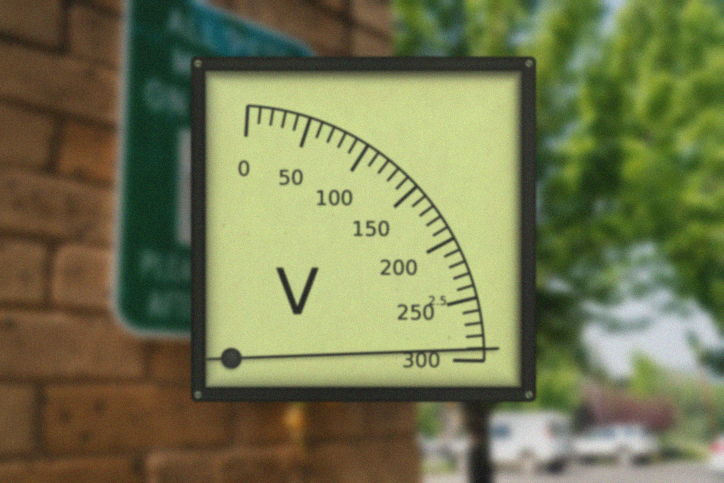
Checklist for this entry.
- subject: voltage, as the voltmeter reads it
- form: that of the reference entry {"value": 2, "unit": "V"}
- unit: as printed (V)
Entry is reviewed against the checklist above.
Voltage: {"value": 290, "unit": "V"}
